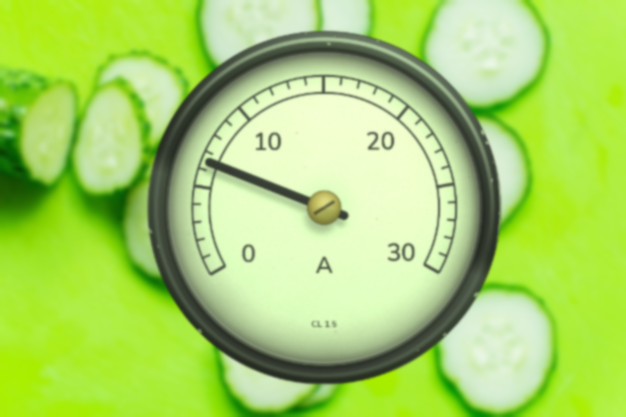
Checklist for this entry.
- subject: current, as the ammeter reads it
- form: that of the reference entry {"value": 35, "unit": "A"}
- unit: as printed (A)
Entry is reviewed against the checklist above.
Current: {"value": 6.5, "unit": "A"}
